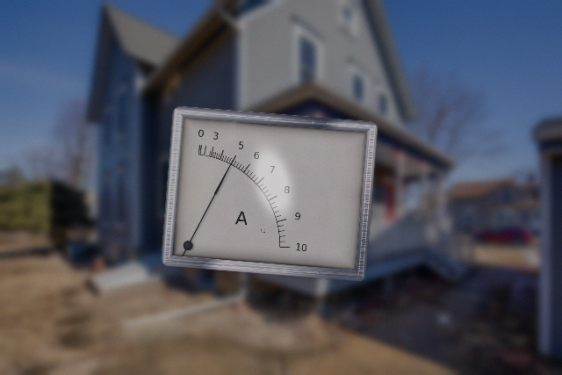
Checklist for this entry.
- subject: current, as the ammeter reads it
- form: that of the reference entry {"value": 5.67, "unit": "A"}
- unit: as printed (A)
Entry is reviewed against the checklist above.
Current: {"value": 5, "unit": "A"}
